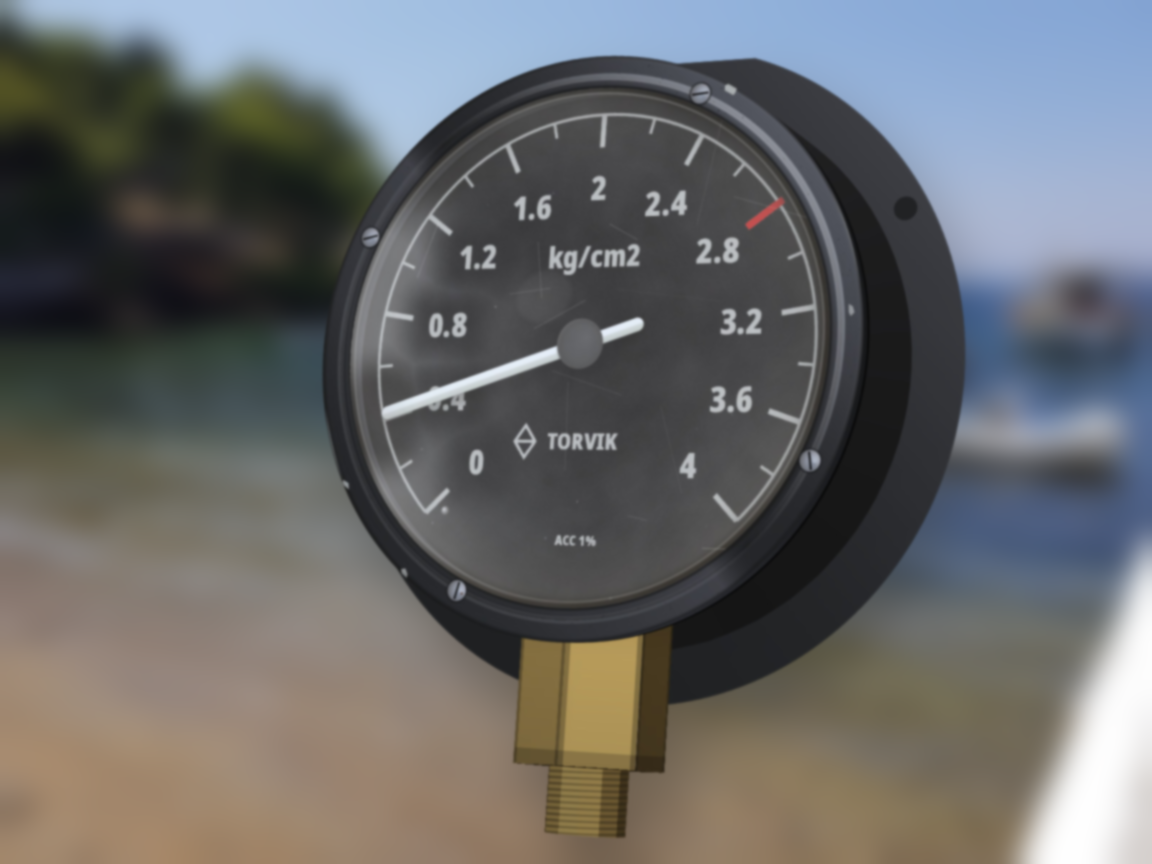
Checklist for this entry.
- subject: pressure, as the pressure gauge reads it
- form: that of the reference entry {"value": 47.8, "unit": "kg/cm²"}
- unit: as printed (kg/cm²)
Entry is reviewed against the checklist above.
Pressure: {"value": 0.4, "unit": "kg/cm²"}
